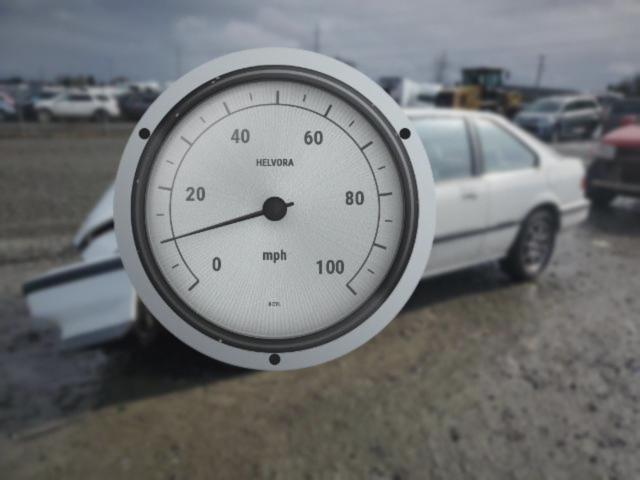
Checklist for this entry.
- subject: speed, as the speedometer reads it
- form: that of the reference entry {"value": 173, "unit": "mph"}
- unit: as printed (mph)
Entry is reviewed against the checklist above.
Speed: {"value": 10, "unit": "mph"}
